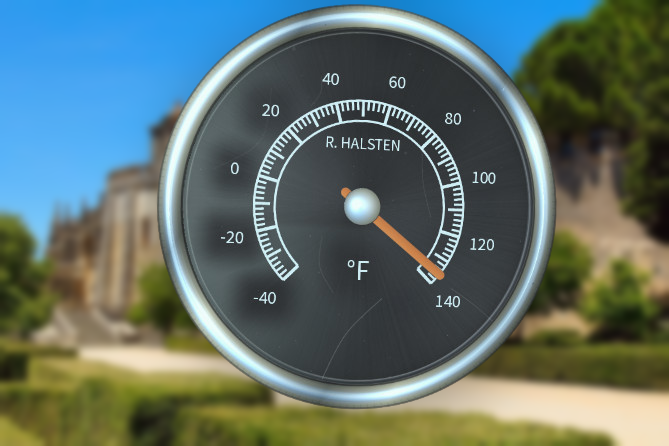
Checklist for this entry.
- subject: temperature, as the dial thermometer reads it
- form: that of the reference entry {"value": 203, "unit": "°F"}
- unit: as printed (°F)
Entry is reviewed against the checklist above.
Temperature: {"value": 136, "unit": "°F"}
